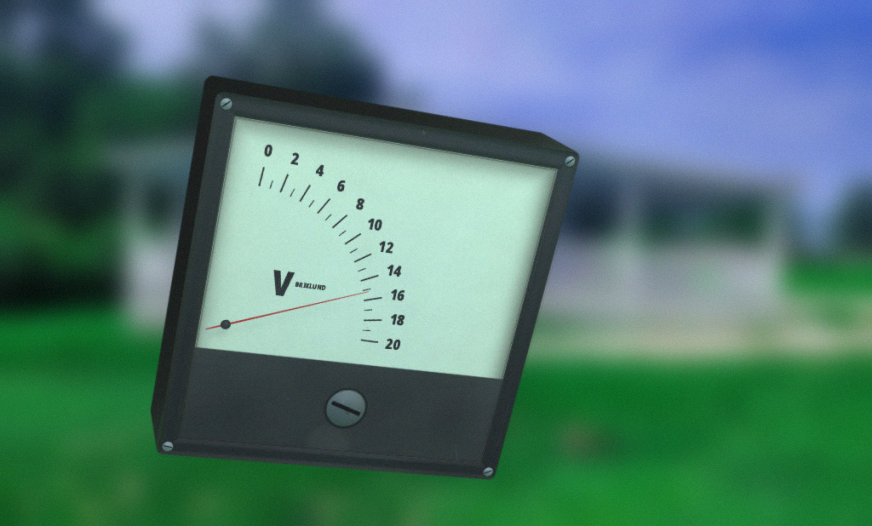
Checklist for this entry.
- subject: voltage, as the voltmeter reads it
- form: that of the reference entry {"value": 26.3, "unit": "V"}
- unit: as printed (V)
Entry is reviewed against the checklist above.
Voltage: {"value": 15, "unit": "V"}
